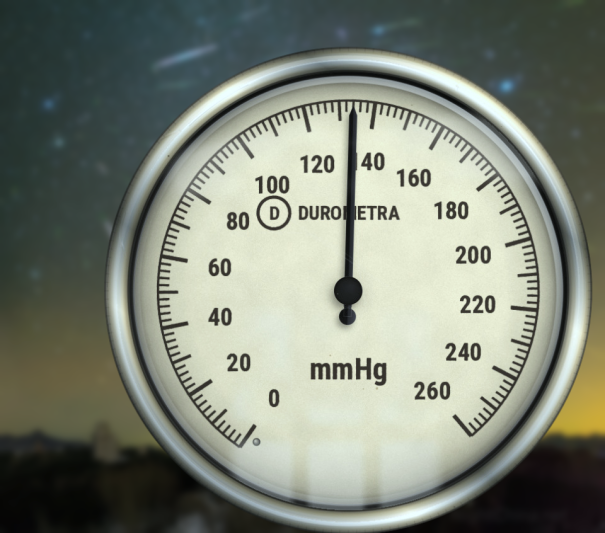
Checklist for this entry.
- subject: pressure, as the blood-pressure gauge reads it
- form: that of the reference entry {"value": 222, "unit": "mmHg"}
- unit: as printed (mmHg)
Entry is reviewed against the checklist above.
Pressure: {"value": 134, "unit": "mmHg"}
